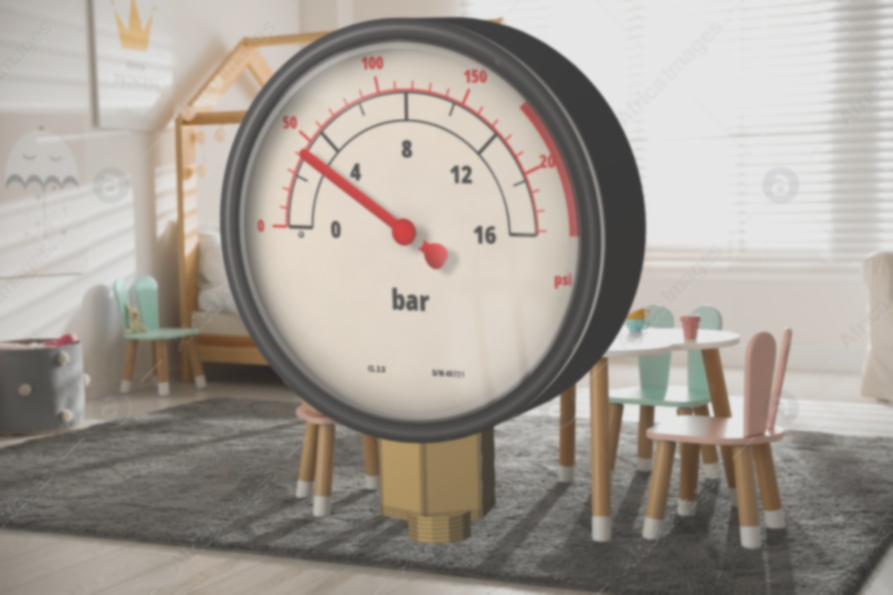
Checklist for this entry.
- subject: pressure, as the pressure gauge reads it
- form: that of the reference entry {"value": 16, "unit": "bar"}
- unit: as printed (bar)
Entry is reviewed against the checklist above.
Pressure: {"value": 3, "unit": "bar"}
